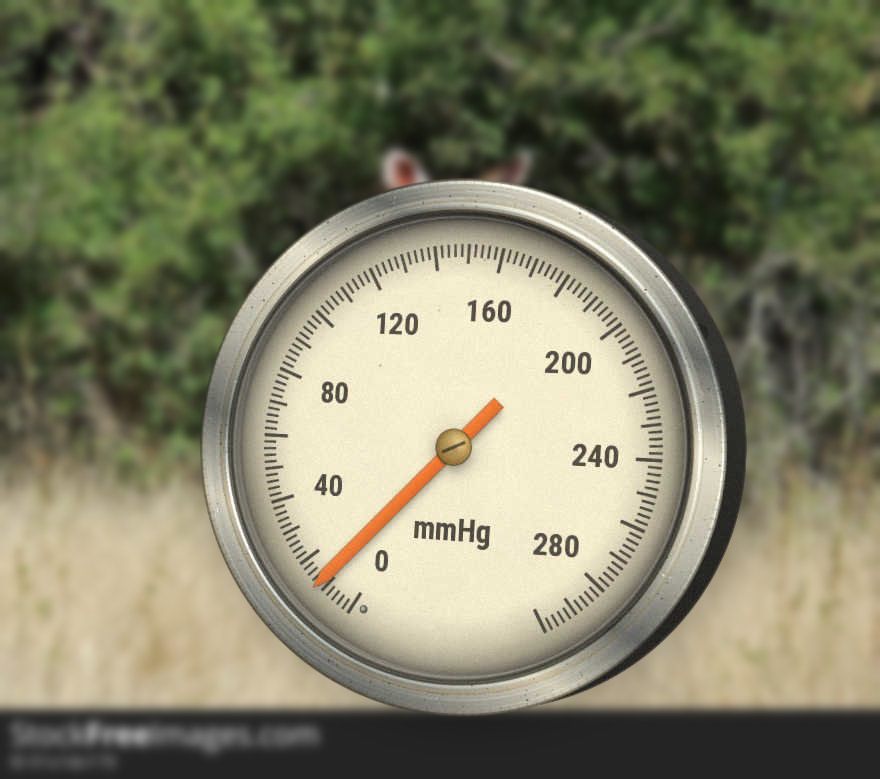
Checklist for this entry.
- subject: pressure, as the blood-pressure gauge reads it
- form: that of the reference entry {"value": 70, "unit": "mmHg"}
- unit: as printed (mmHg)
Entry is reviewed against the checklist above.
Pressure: {"value": 12, "unit": "mmHg"}
